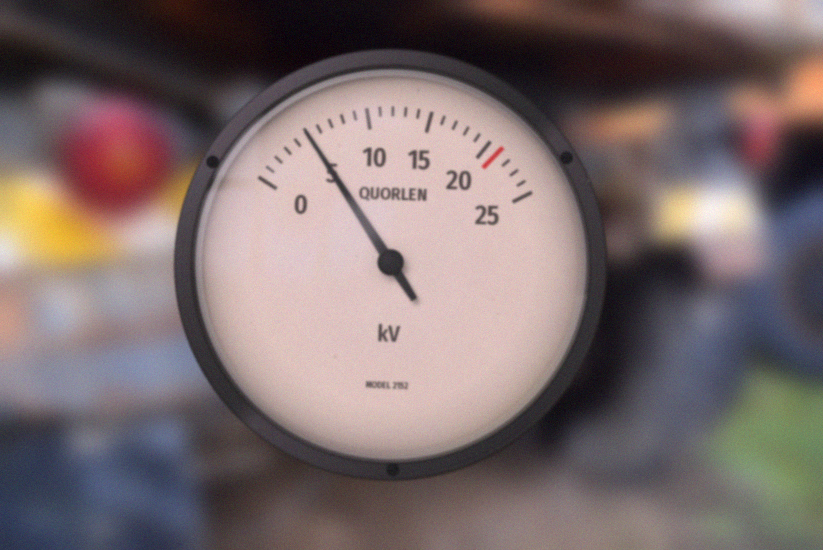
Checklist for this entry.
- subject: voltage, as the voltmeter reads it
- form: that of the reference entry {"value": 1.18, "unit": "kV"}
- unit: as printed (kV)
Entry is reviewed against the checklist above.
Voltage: {"value": 5, "unit": "kV"}
